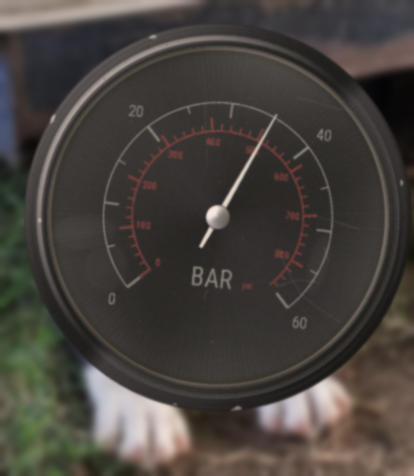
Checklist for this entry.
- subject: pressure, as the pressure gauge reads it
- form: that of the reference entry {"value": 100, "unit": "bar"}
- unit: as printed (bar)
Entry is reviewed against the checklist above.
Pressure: {"value": 35, "unit": "bar"}
